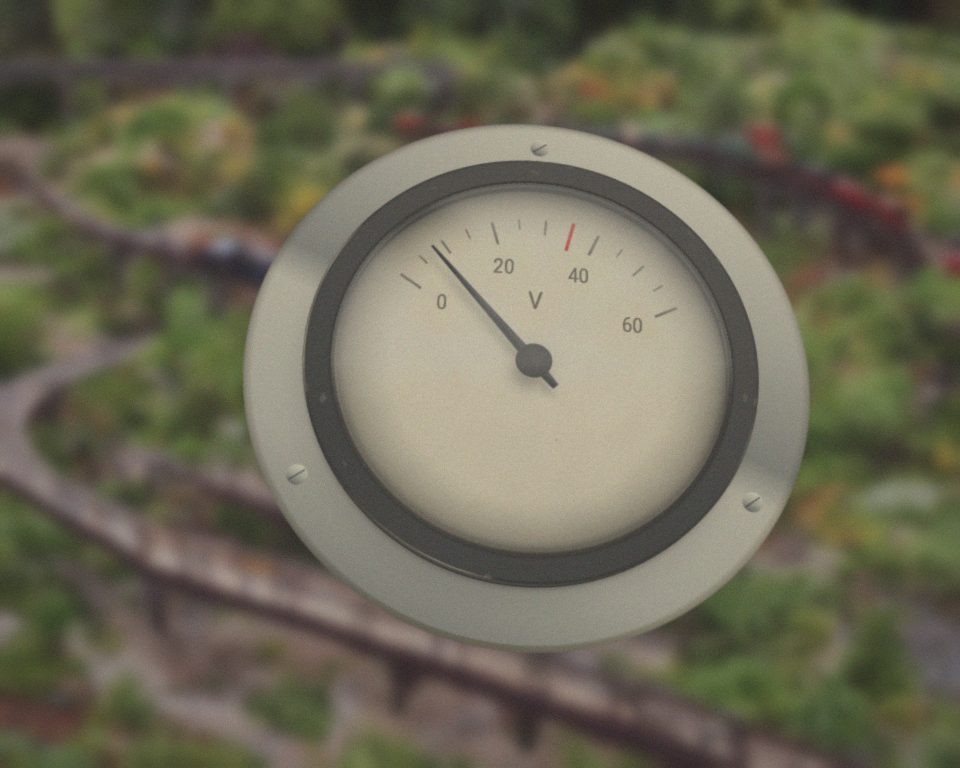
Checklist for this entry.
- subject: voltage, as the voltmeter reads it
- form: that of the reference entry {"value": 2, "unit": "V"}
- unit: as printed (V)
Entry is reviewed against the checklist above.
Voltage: {"value": 7.5, "unit": "V"}
